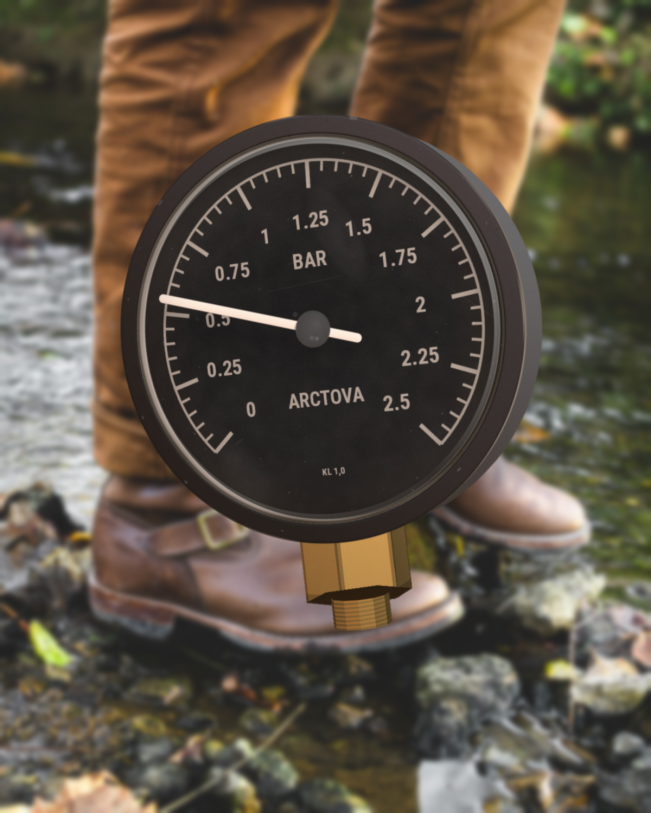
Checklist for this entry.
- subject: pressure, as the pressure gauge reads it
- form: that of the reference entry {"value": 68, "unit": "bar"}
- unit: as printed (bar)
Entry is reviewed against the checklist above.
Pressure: {"value": 0.55, "unit": "bar"}
